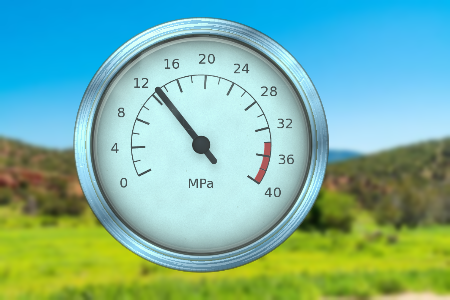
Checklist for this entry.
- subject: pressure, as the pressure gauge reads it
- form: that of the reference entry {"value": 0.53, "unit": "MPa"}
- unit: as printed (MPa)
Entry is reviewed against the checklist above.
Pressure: {"value": 13, "unit": "MPa"}
